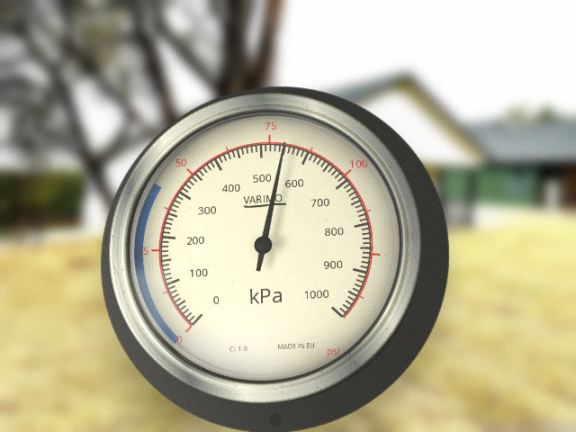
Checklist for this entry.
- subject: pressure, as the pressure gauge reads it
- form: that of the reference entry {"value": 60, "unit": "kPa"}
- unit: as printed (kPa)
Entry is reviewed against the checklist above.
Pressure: {"value": 550, "unit": "kPa"}
